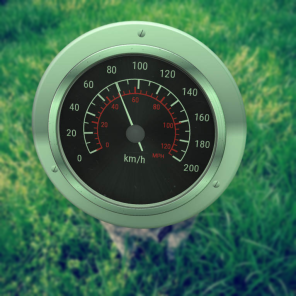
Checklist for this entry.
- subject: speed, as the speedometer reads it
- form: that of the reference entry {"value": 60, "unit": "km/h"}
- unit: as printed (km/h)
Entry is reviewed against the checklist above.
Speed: {"value": 80, "unit": "km/h"}
